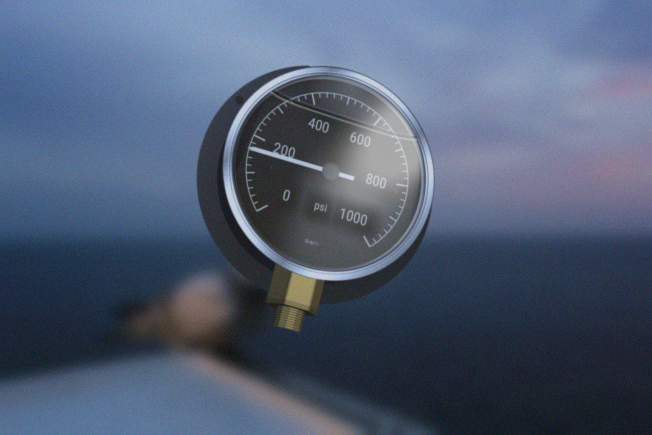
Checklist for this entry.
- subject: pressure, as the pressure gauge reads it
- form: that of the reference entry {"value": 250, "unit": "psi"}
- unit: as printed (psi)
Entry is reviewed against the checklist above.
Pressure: {"value": 160, "unit": "psi"}
